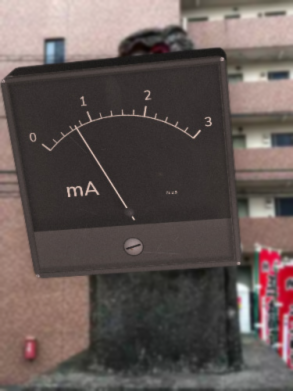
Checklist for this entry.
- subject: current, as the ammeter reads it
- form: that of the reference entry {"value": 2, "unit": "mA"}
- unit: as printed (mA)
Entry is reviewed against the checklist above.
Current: {"value": 0.7, "unit": "mA"}
